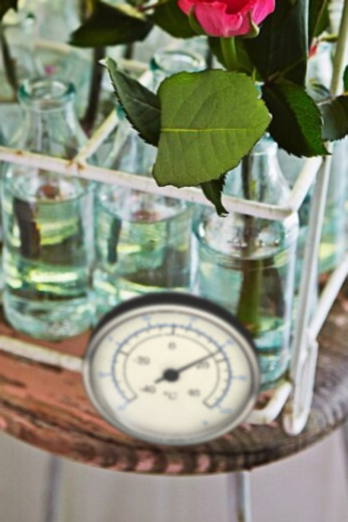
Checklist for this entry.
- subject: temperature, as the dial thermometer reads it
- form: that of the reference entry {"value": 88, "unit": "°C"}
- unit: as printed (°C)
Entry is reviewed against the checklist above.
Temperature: {"value": 16, "unit": "°C"}
